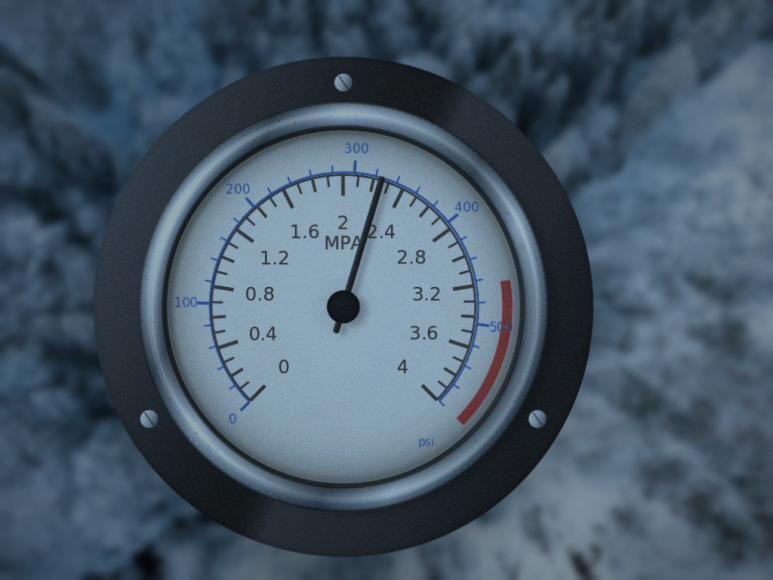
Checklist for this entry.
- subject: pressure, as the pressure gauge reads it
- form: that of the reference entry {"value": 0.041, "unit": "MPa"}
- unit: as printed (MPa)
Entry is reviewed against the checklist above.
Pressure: {"value": 2.25, "unit": "MPa"}
